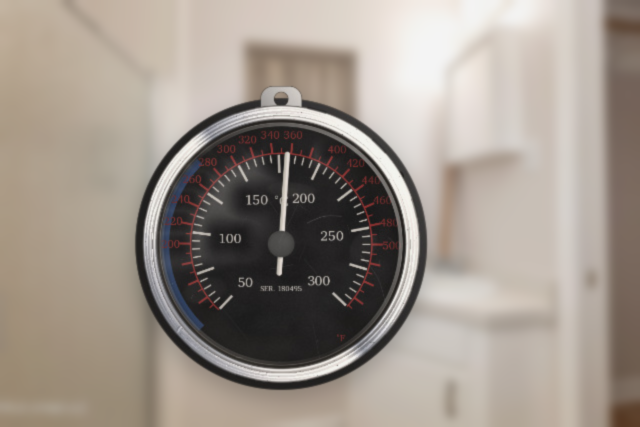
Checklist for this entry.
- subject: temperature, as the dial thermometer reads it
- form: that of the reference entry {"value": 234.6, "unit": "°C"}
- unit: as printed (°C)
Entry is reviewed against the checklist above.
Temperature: {"value": 180, "unit": "°C"}
